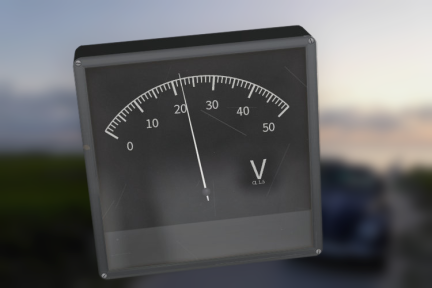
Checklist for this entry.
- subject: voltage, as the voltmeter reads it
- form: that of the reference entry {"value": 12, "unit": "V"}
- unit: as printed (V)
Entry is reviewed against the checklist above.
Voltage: {"value": 22, "unit": "V"}
